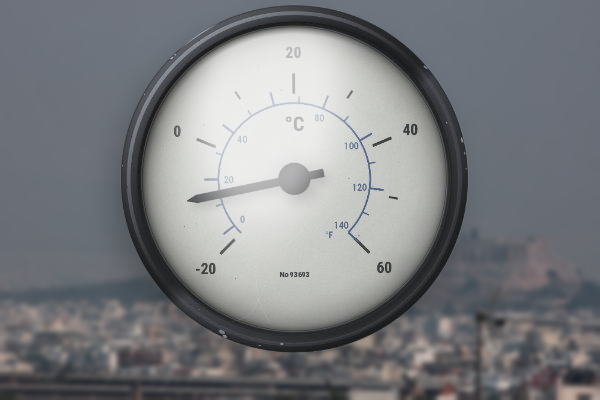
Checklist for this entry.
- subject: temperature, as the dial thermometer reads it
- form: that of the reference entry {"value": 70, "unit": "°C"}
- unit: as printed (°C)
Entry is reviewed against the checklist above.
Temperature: {"value": -10, "unit": "°C"}
